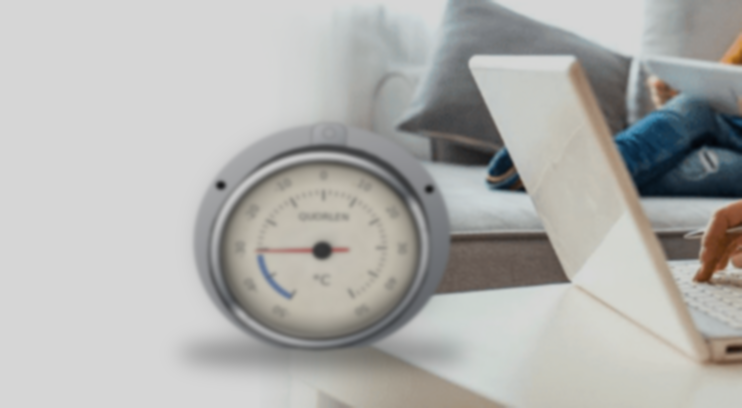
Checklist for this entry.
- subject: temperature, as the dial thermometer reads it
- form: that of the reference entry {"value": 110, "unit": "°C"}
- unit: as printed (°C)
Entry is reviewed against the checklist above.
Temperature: {"value": -30, "unit": "°C"}
